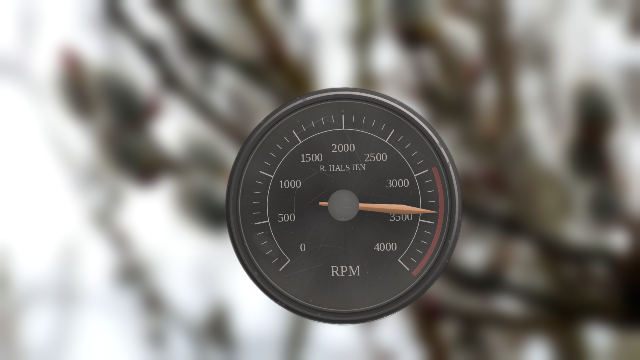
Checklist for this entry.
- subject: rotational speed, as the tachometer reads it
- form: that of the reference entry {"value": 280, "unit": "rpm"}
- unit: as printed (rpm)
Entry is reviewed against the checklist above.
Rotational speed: {"value": 3400, "unit": "rpm"}
